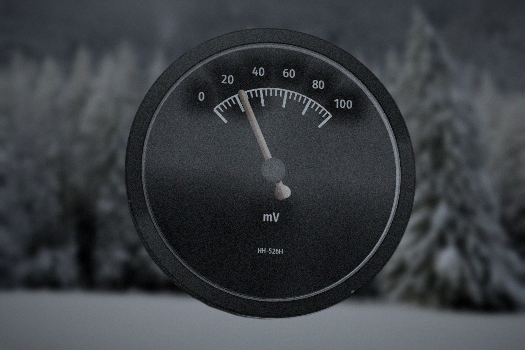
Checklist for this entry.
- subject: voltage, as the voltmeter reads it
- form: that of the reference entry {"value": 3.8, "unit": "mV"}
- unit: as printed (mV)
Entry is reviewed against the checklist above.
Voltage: {"value": 24, "unit": "mV"}
